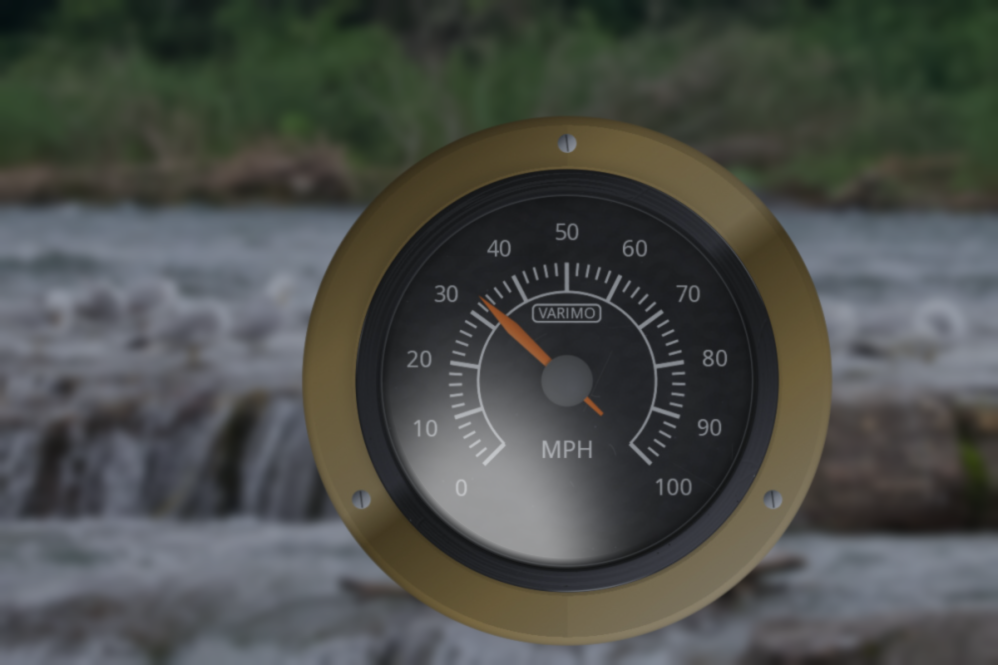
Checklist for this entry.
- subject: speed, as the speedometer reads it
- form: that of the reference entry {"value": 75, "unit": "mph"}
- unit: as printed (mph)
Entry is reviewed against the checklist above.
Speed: {"value": 33, "unit": "mph"}
